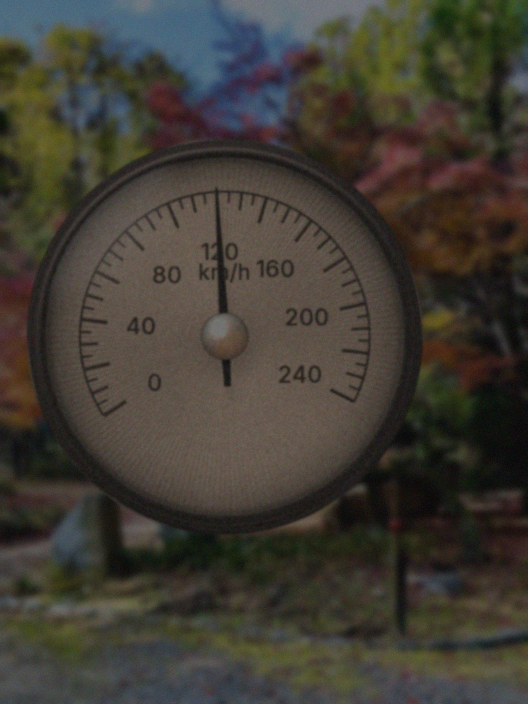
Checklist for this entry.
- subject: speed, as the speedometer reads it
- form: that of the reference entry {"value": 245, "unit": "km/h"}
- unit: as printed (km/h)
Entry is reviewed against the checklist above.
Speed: {"value": 120, "unit": "km/h"}
